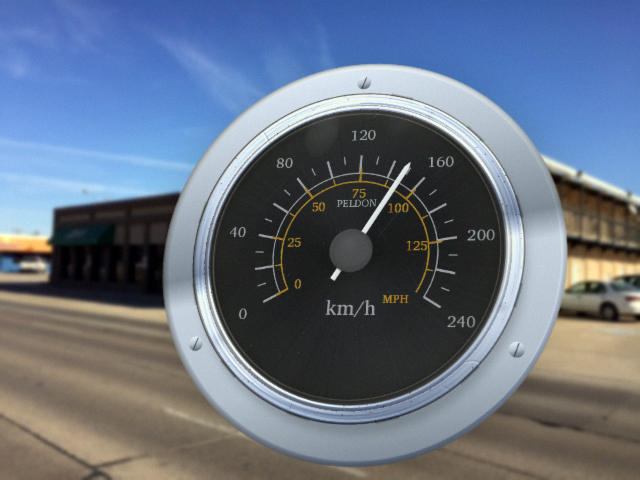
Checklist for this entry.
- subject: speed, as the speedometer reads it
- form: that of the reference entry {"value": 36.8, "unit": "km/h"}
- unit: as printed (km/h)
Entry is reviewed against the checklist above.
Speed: {"value": 150, "unit": "km/h"}
